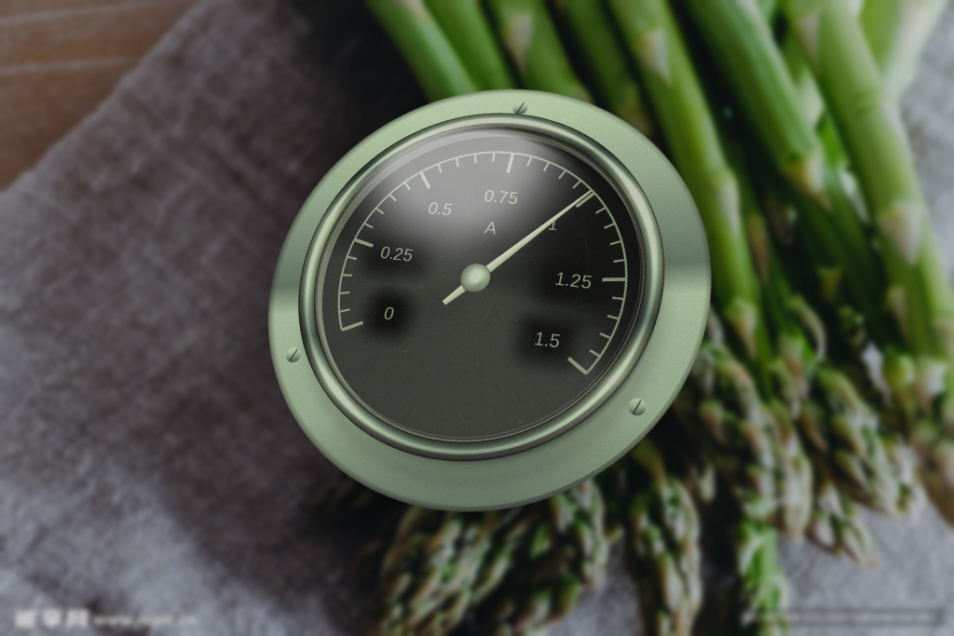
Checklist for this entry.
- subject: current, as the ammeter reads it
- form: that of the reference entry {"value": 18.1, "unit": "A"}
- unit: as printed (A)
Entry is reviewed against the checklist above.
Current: {"value": 1, "unit": "A"}
